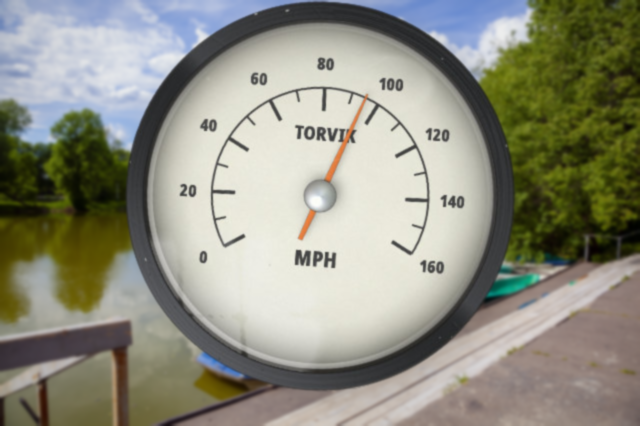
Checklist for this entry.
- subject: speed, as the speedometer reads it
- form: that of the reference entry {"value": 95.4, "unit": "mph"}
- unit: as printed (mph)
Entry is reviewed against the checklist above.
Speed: {"value": 95, "unit": "mph"}
